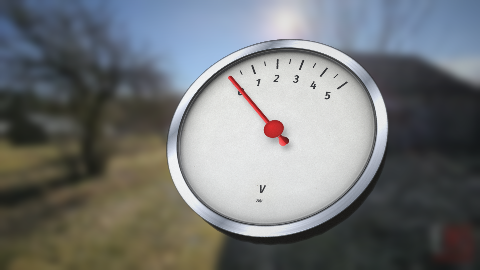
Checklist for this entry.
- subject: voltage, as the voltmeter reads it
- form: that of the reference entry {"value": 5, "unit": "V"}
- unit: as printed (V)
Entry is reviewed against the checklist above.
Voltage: {"value": 0, "unit": "V"}
